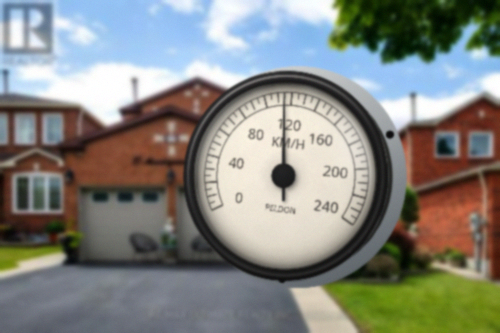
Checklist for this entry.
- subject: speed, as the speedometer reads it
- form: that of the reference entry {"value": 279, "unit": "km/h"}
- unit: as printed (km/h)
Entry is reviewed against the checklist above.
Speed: {"value": 115, "unit": "km/h"}
